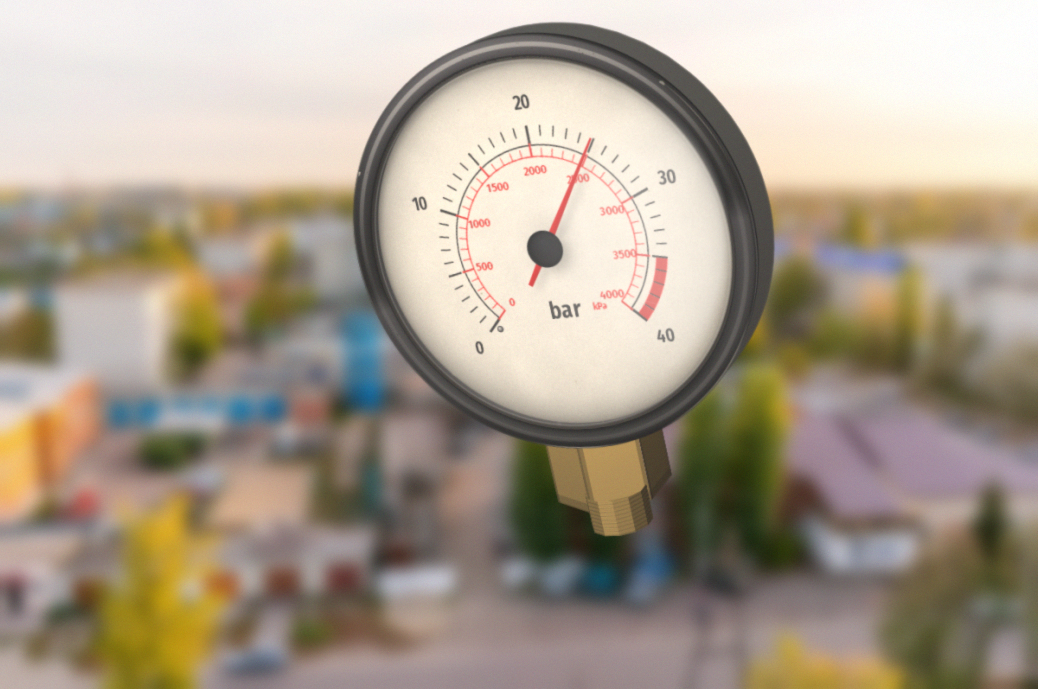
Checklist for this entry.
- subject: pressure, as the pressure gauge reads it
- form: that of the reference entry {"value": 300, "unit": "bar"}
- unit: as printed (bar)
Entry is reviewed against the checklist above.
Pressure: {"value": 25, "unit": "bar"}
